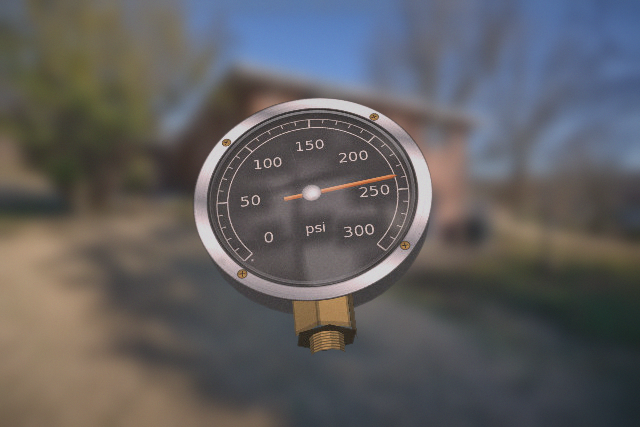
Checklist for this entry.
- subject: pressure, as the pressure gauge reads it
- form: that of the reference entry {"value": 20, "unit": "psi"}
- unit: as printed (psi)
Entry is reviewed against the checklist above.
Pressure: {"value": 240, "unit": "psi"}
